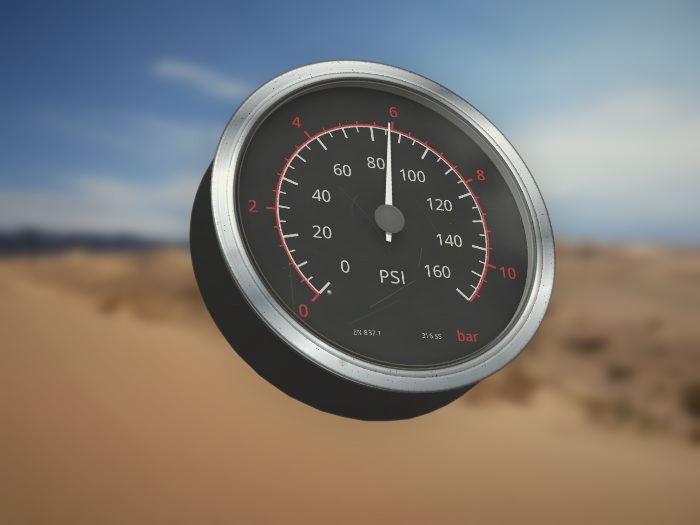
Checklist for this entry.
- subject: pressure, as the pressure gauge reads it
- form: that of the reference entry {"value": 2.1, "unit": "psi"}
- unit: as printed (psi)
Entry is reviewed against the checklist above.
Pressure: {"value": 85, "unit": "psi"}
